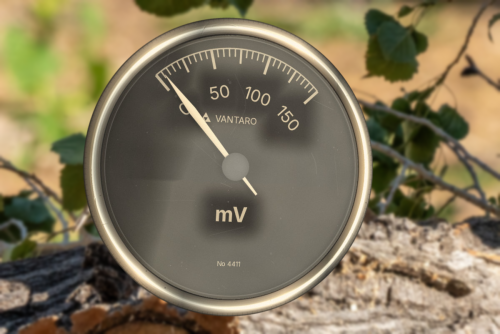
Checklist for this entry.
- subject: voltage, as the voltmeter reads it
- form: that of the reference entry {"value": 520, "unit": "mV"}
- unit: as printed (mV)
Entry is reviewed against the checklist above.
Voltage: {"value": 5, "unit": "mV"}
